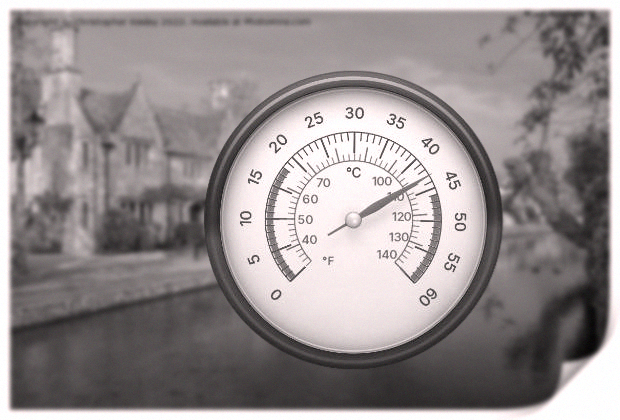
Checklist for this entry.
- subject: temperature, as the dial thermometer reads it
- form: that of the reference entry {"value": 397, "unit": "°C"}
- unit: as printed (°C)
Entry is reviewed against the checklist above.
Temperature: {"value": 43, "unit": "°C"}
